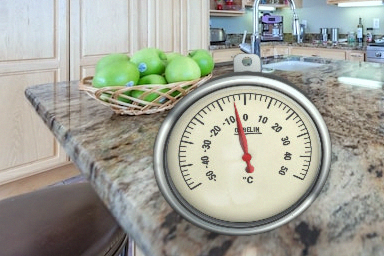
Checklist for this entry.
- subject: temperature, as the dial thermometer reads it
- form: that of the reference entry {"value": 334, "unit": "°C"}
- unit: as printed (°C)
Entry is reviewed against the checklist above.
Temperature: {"value": -4, "unit": "°C"}
